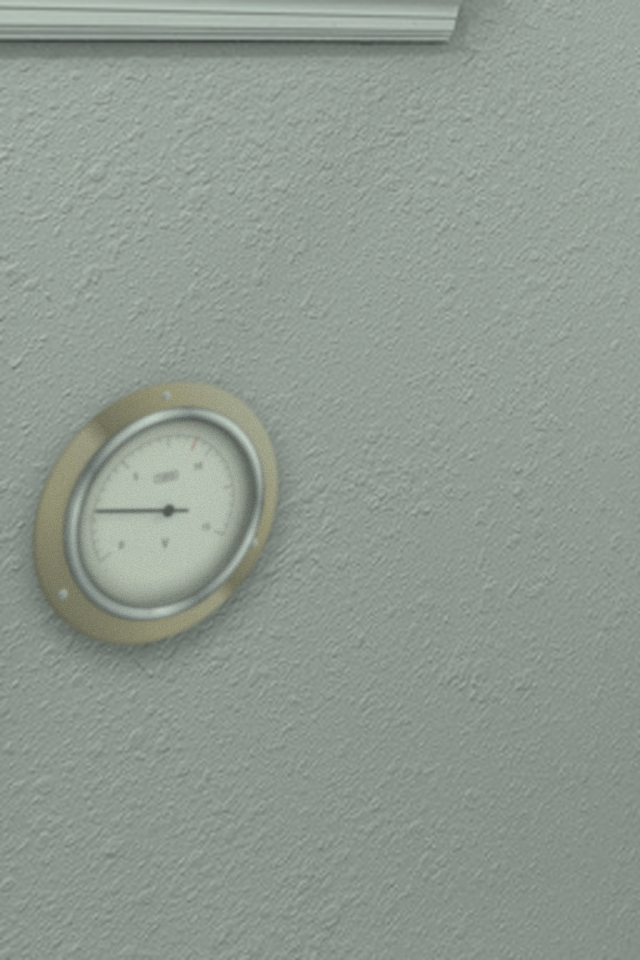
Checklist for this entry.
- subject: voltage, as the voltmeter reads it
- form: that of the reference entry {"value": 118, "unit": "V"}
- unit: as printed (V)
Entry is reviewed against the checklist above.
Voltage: {"value": 2.5, "unit": "V"}
